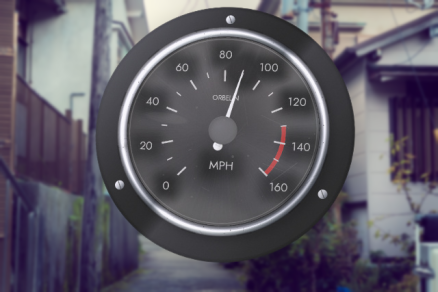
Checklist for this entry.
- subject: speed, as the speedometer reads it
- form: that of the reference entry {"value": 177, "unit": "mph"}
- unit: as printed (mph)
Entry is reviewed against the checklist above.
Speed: {"value": 90, "unit": "mph"}
